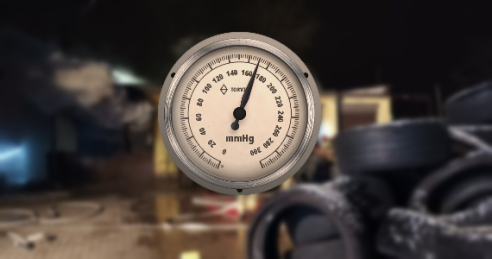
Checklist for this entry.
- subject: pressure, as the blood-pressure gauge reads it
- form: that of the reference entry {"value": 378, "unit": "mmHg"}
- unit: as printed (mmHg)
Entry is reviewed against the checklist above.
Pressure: {"value": 170, "unit": "mmHg"}
